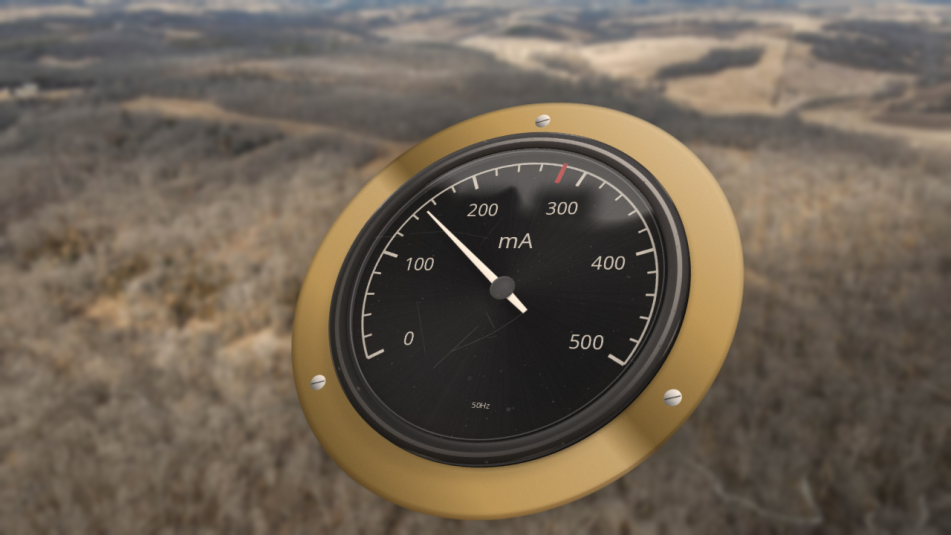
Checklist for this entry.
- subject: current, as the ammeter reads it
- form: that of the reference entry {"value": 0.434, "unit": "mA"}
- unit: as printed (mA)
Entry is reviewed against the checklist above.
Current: {"value": 150, "unit": "mA"}
